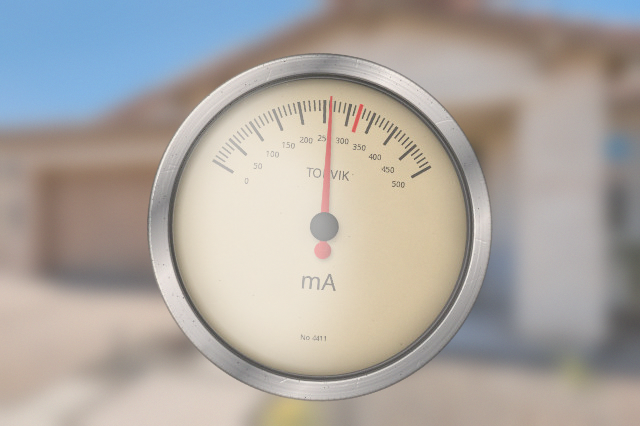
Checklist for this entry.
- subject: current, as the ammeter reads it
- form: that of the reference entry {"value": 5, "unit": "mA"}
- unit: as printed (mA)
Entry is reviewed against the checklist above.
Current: {"value": 260, "unit": "mA"}
